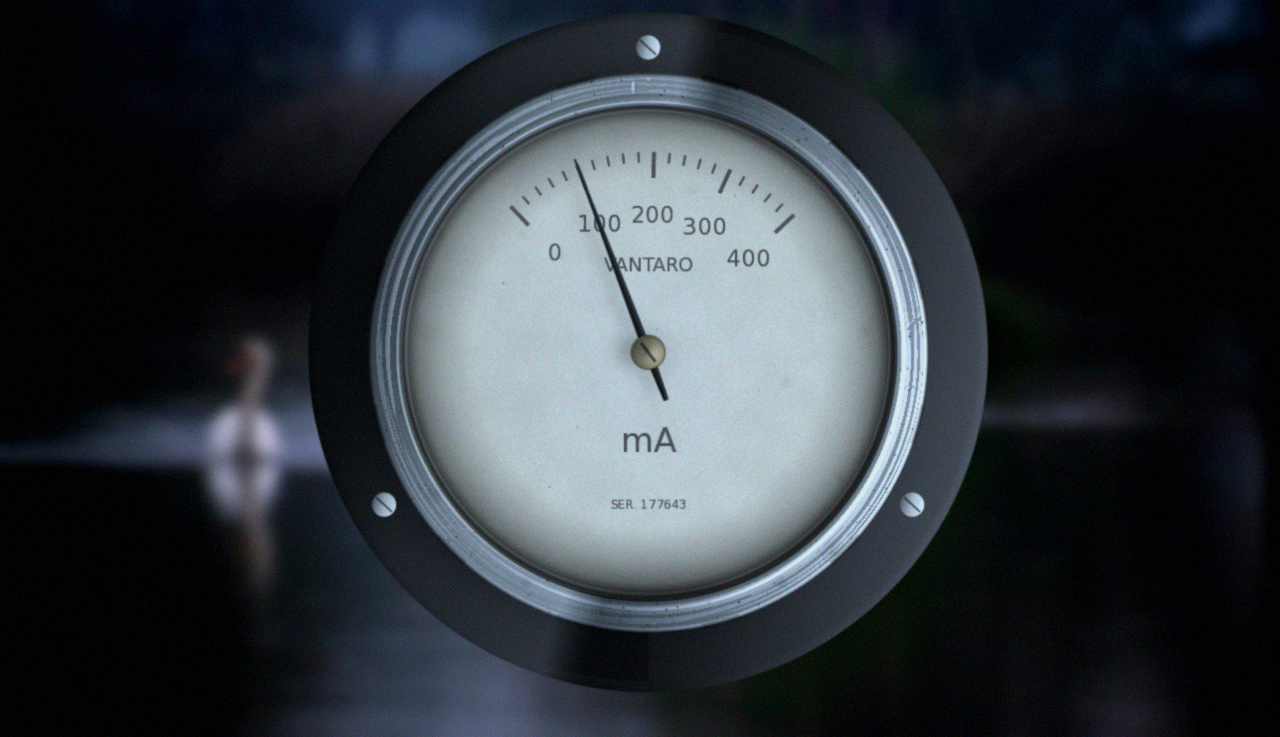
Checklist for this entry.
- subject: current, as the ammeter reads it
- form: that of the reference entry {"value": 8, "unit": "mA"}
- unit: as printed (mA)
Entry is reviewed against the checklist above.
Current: {"value": 100, "unit": "mA"}
